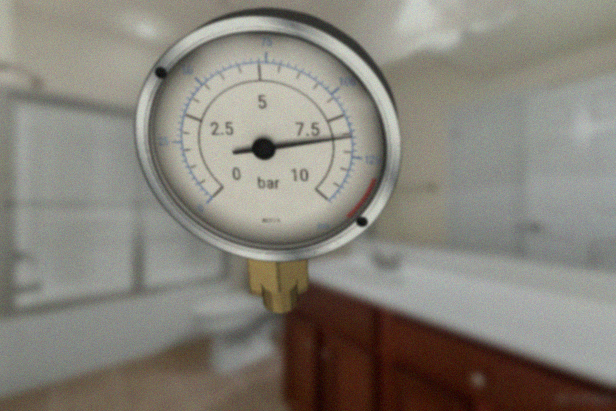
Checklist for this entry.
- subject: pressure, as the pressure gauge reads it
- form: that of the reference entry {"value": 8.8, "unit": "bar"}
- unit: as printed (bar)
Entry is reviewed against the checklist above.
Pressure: {"value": 8, "unit": "bar"}
